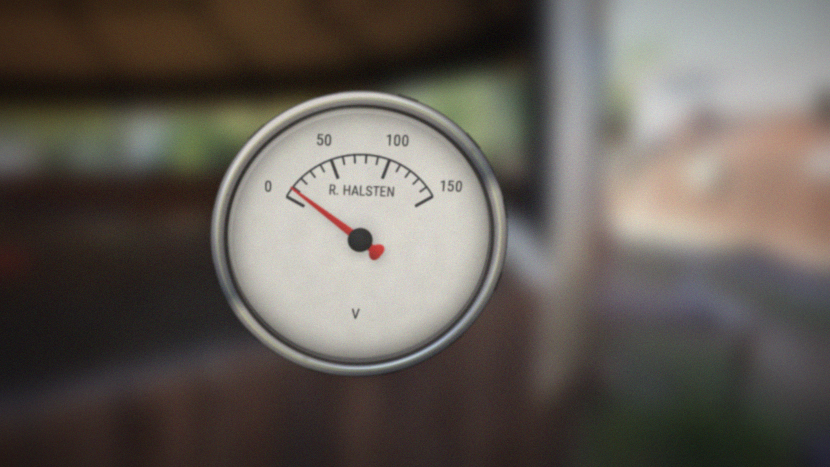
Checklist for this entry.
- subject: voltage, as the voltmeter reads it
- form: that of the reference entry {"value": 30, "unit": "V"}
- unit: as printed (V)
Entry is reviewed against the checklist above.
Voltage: {"value": 10, "unit": "V"}
